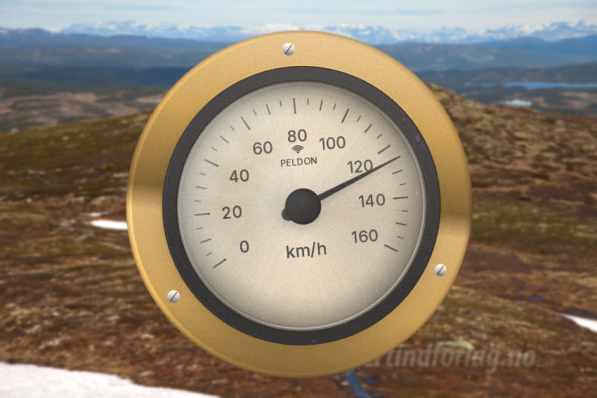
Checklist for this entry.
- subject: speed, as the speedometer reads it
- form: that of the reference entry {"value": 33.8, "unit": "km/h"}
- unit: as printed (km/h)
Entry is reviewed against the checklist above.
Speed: {"value": 125, "unit": "km/h"}
